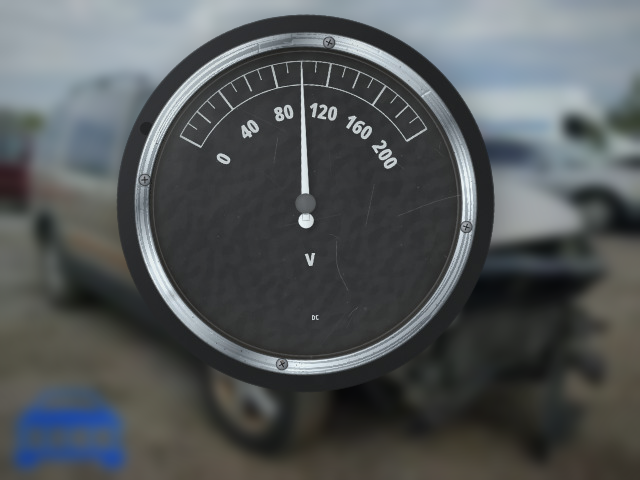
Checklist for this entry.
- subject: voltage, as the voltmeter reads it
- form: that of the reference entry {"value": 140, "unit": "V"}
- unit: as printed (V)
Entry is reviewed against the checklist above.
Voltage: {"value": 100, "unit": "V"}
